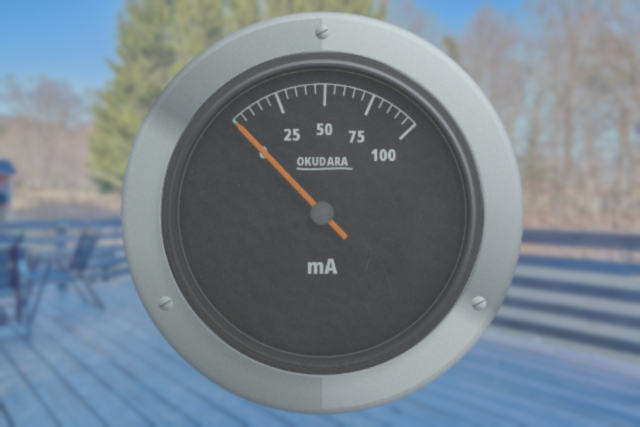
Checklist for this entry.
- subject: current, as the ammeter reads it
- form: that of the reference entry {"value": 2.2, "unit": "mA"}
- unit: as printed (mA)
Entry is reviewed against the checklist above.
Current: {"value": 0, "unit": "mA"}
